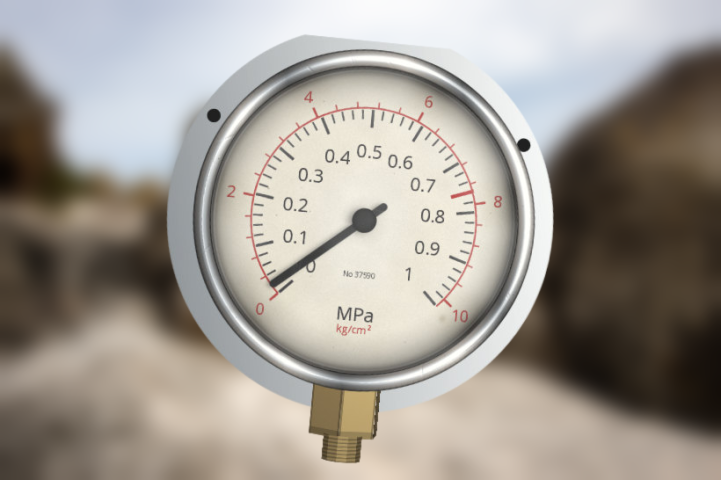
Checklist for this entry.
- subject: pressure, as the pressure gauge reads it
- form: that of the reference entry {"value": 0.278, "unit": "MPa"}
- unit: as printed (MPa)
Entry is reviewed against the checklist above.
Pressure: {"value": 0.02, "unit": "MPa"}
